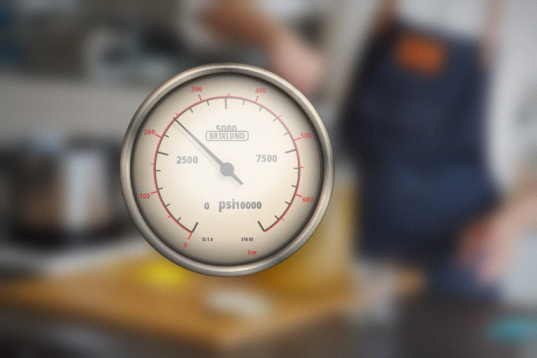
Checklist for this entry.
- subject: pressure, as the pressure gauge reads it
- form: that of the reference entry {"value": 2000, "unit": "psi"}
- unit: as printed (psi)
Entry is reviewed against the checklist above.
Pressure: {"value": 3500, "unit": "psi"}
